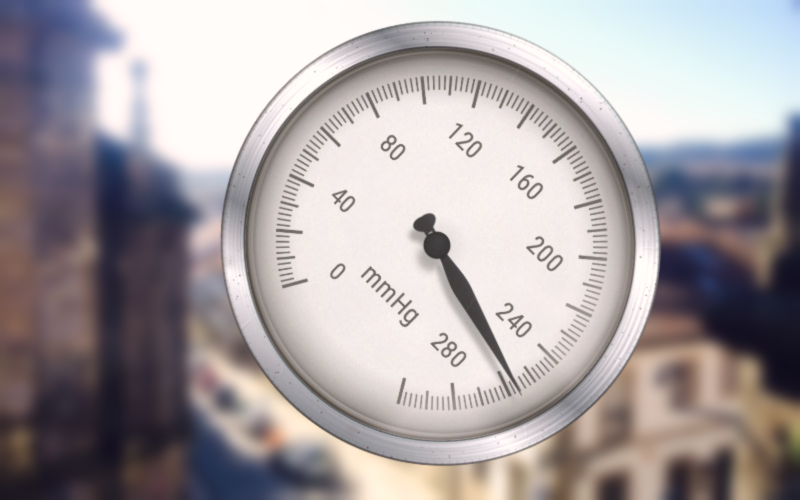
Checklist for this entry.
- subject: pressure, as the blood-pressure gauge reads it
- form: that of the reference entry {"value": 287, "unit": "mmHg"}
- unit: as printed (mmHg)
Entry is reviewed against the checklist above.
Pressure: {"value": 256, "unit": "mmHg"}
